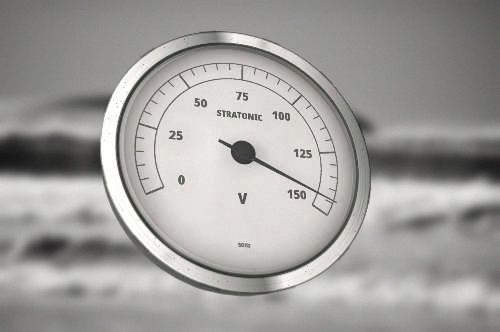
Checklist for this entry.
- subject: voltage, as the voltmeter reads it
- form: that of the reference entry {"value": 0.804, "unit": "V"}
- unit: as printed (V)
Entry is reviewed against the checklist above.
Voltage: {"value": 145, "unit": "V"}
